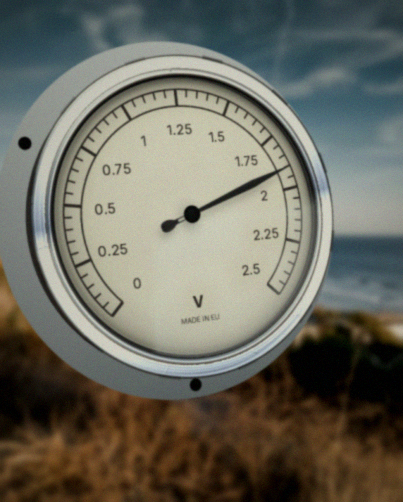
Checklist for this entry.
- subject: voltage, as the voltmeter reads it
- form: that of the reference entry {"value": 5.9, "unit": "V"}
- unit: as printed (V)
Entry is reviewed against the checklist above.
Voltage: {"value": 1.9, "unit": "V"}
